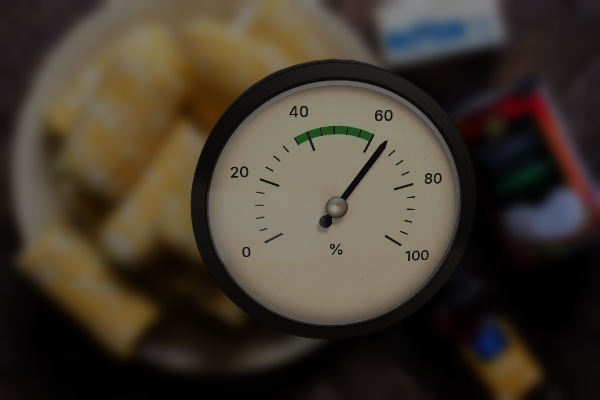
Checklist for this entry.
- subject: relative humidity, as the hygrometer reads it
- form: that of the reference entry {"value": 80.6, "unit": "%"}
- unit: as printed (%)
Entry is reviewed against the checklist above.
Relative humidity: {"value": 64, "unit": "%"}
